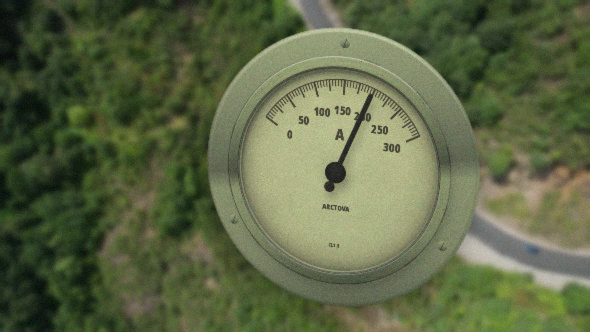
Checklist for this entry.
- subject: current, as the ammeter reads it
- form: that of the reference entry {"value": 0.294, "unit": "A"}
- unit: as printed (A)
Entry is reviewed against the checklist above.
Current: {"value": 200, "unit": "A"}
